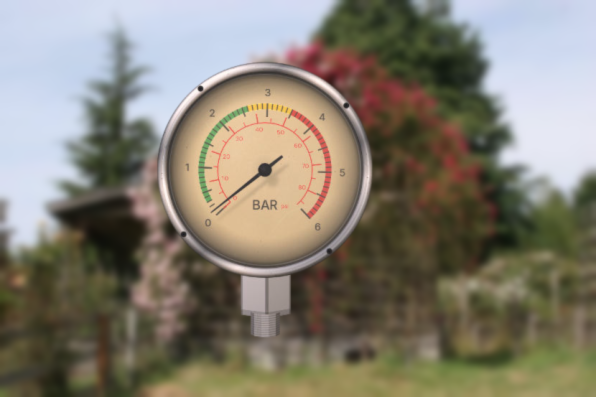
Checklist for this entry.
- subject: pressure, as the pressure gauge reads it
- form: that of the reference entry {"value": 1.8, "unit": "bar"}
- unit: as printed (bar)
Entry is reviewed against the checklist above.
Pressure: {"value": 0.1, "unit": "bar"}
